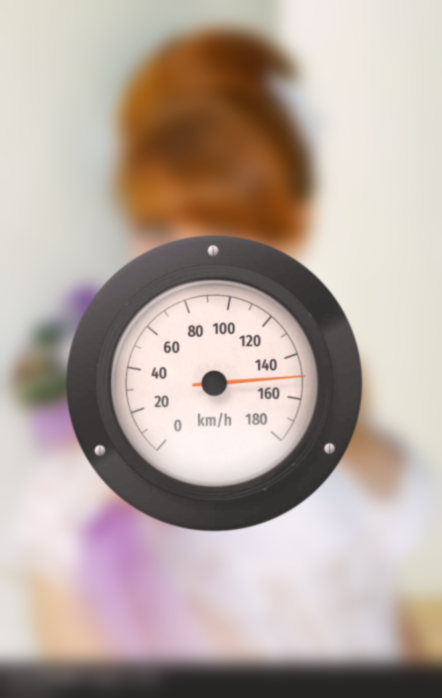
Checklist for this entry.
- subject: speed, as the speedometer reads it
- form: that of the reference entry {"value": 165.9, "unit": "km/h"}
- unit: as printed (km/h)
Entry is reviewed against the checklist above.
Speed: {"value": 150, "unit": "km/h"}
